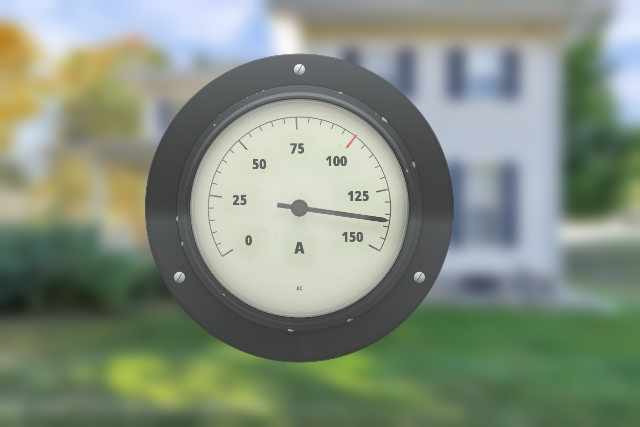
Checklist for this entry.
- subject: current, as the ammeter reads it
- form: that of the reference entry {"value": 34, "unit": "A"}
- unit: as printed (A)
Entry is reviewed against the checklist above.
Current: {"value": 137.5, "unit": "A"}
